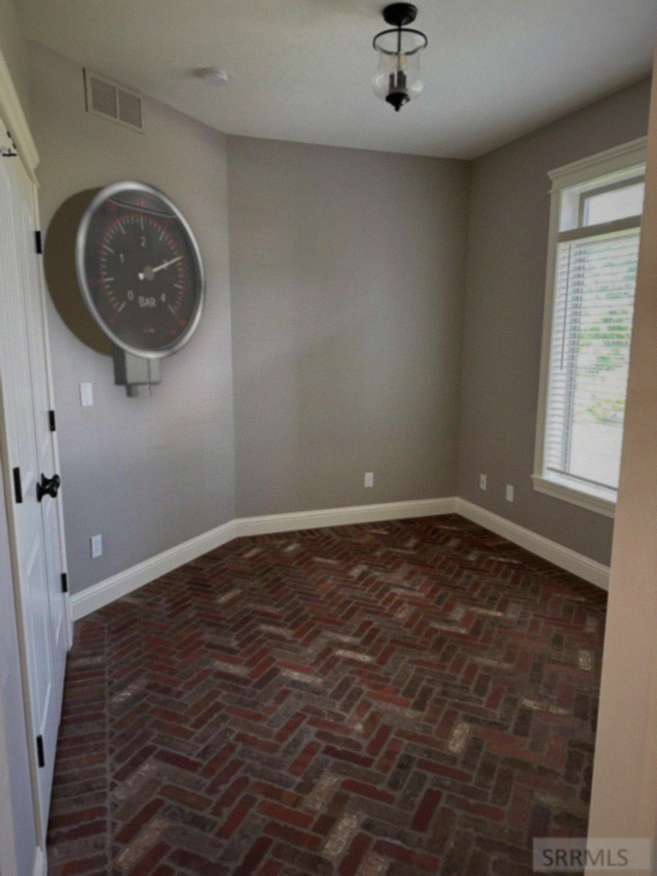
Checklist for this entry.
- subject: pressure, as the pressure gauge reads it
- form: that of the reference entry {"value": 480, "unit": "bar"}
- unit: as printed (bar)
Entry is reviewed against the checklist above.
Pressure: {"value": 3, "unit": "bar"}
